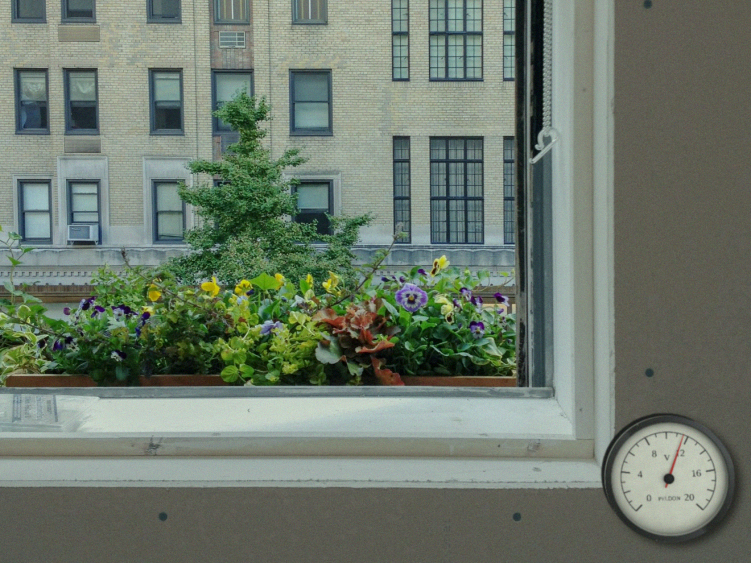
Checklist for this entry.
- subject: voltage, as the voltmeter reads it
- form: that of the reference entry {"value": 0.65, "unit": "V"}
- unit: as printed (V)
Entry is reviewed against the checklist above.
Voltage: {"value": 11.5, "unit": "V"}
